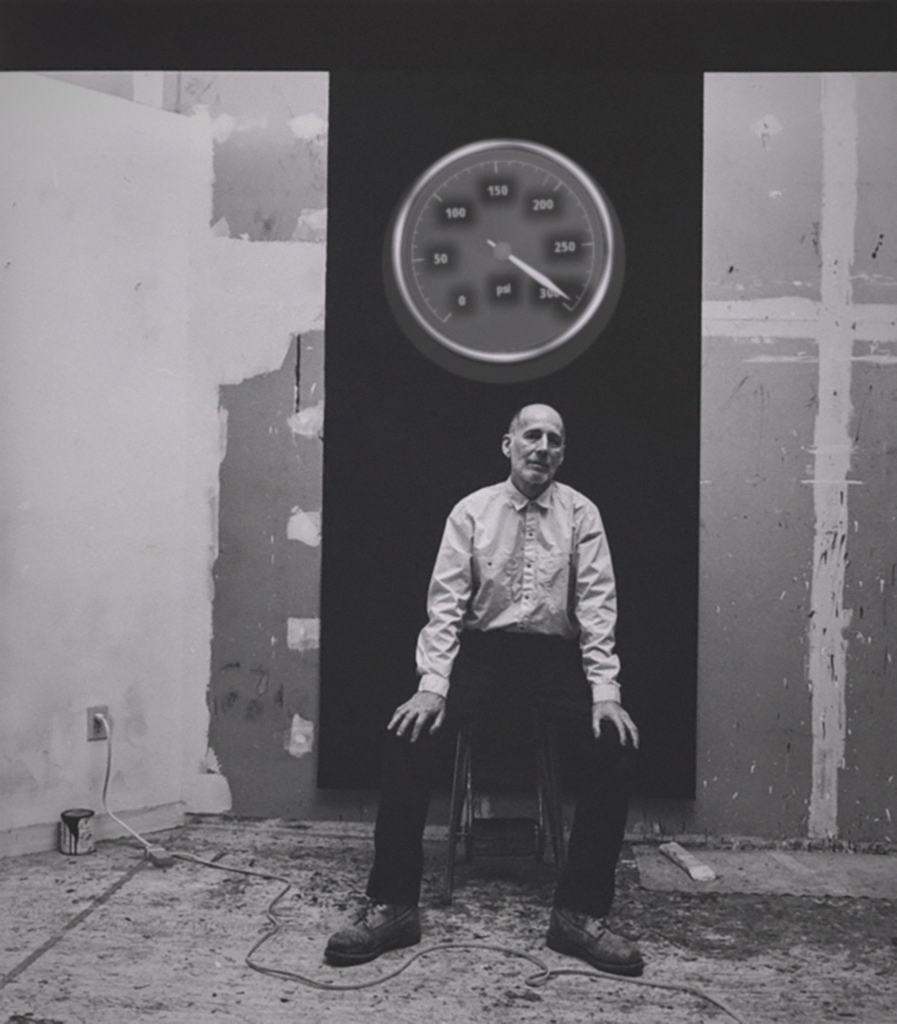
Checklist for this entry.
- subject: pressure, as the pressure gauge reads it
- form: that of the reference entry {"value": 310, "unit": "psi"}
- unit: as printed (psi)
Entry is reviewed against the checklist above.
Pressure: {"value": 295, "unit": "psi"}
